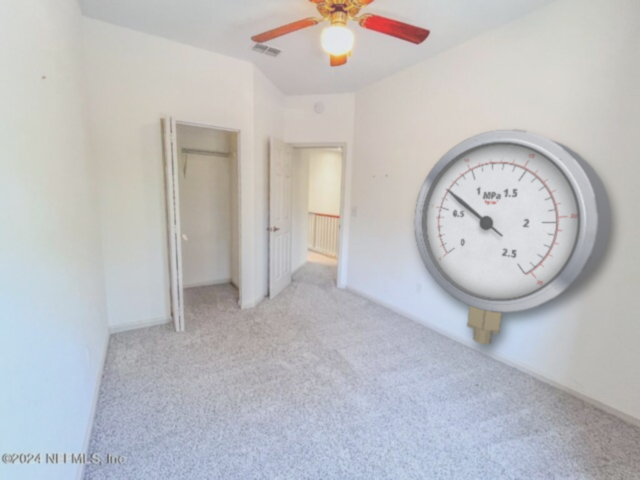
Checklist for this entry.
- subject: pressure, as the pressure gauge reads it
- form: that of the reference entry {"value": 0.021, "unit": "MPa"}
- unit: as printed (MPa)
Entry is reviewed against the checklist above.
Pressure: {"value": 0.7, "unit": "MPa"}
